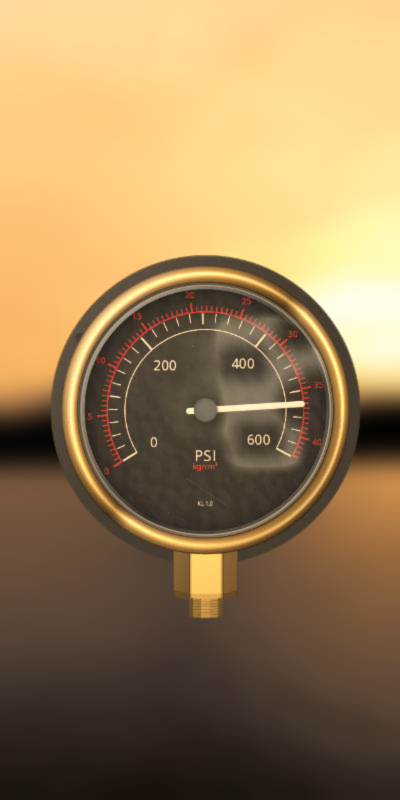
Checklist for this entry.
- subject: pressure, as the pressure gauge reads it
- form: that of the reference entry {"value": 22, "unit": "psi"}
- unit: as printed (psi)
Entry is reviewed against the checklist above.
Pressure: {"value": 520, "unit": "psi"}
